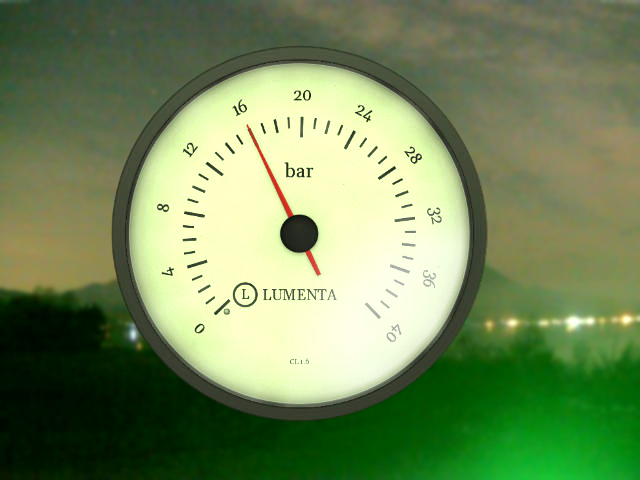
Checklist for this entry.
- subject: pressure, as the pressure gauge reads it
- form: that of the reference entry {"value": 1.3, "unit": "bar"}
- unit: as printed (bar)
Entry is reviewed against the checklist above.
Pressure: {"value": 16, "unit": "bar"}
